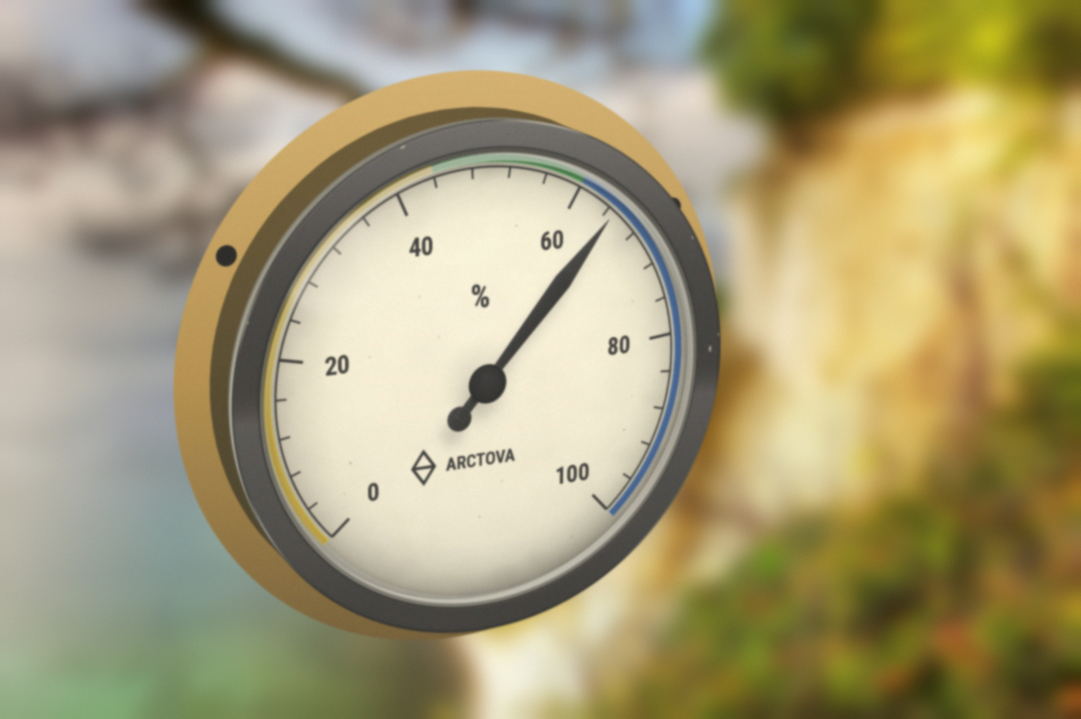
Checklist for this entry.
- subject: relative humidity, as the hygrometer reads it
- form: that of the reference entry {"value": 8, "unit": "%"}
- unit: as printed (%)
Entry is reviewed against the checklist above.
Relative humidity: {"value": 64, "unit": "%"}
